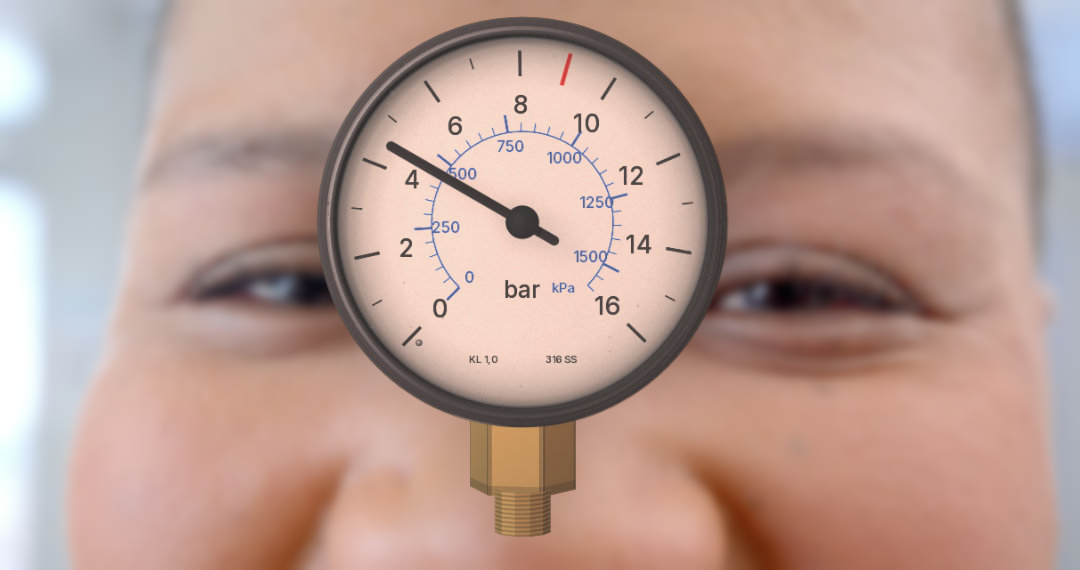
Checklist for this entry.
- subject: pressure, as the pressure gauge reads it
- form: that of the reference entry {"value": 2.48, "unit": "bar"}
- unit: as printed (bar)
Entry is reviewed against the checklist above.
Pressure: {"value": 4.5, "unit": "bar"}
